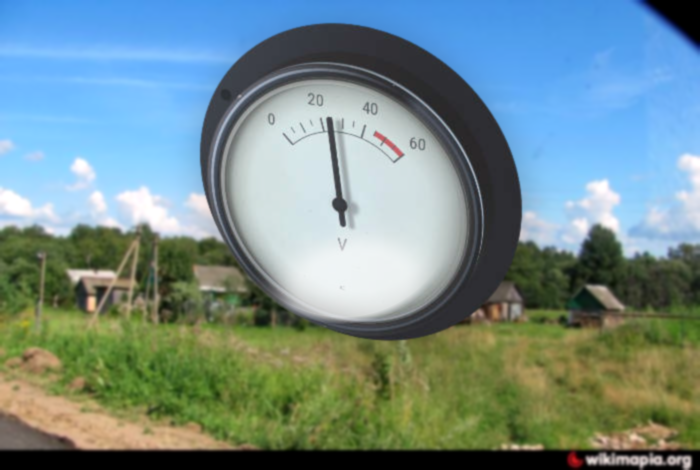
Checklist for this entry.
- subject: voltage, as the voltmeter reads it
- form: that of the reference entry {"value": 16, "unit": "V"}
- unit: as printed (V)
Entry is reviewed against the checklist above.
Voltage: {"value": 25, "unit": "V"}
